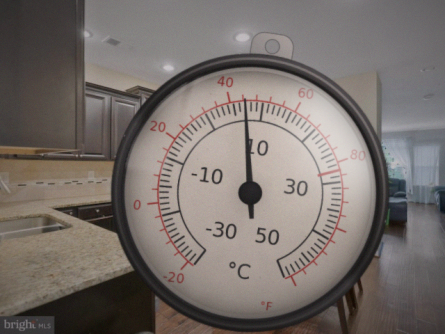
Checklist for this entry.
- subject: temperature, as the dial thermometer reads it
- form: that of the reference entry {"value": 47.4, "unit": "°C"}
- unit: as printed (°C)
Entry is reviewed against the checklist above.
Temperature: {"value": 7, "unit": "°C"}
